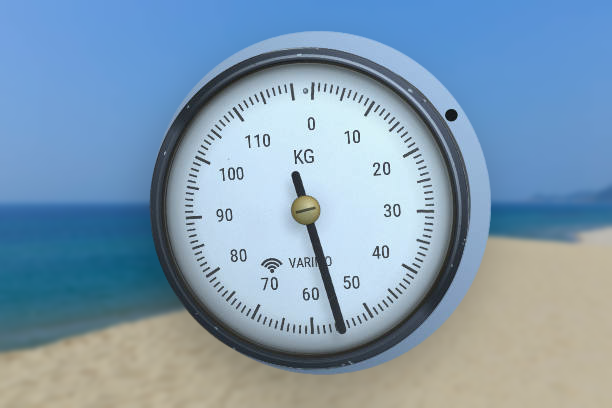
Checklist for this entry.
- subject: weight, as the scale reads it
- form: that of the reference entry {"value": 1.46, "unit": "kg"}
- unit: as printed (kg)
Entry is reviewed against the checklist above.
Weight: {"value": 55, "unit": "kg"}
